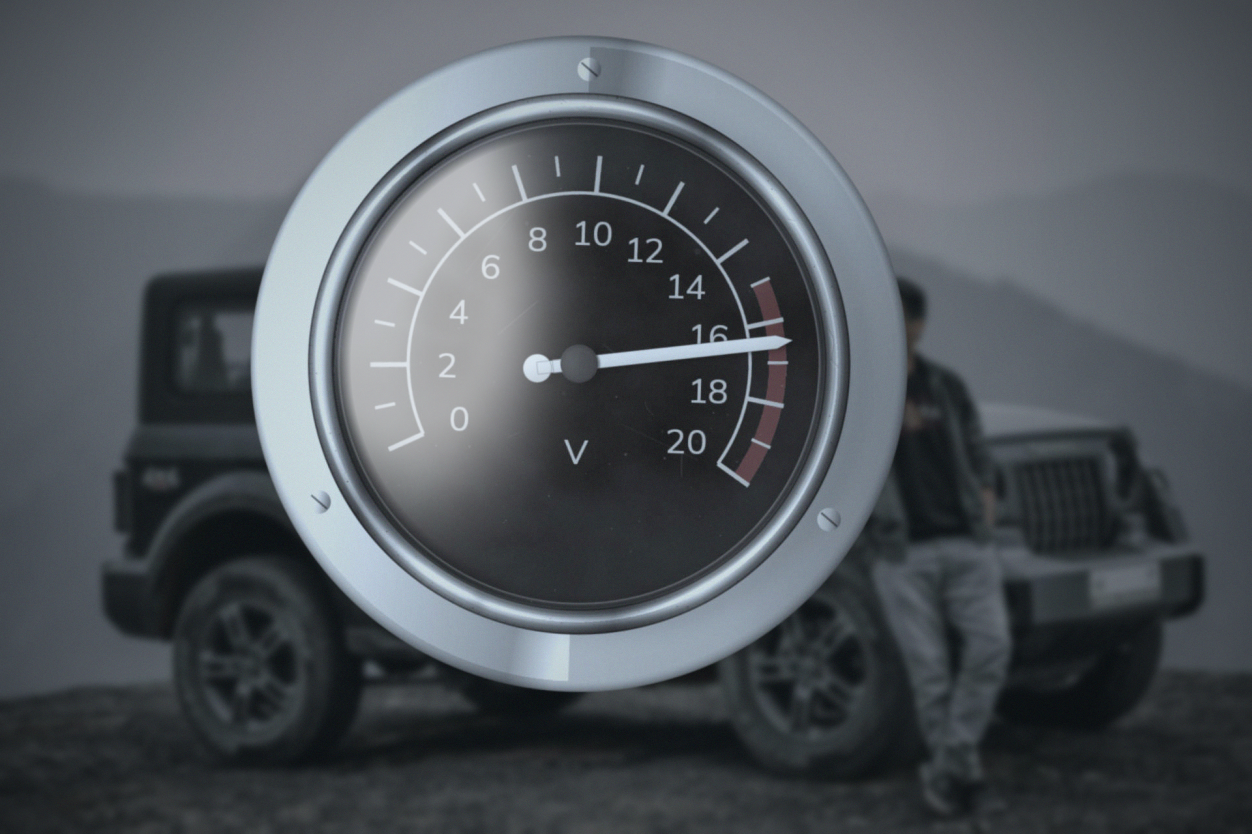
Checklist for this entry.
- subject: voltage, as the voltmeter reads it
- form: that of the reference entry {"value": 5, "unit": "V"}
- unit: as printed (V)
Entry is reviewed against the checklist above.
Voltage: {"value": 16.5, "unit": "V"}
